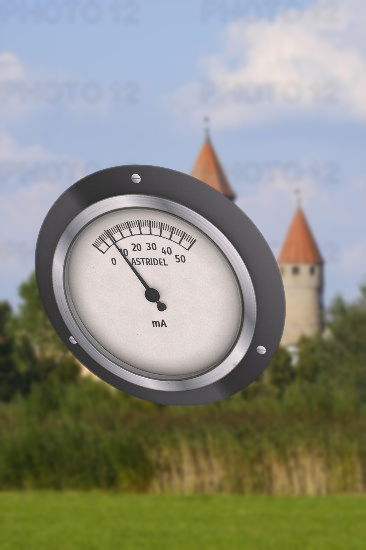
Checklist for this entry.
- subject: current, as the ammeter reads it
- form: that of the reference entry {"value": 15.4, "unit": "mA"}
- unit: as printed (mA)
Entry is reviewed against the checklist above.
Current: {"value": 10, "unit": "mA"}
